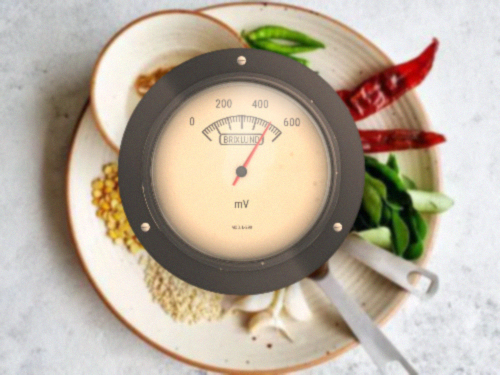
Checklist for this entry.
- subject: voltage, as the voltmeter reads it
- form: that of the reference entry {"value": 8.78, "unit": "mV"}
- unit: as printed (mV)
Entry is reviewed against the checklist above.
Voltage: {"value": 500, "unit": "mV"}
